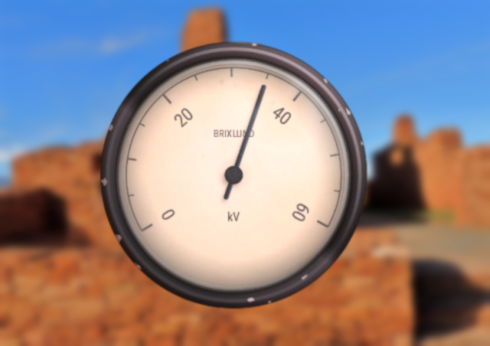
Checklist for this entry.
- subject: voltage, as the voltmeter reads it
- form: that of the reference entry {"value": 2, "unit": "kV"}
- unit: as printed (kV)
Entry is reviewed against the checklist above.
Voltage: {"value": 35, "unit": "kV"}
